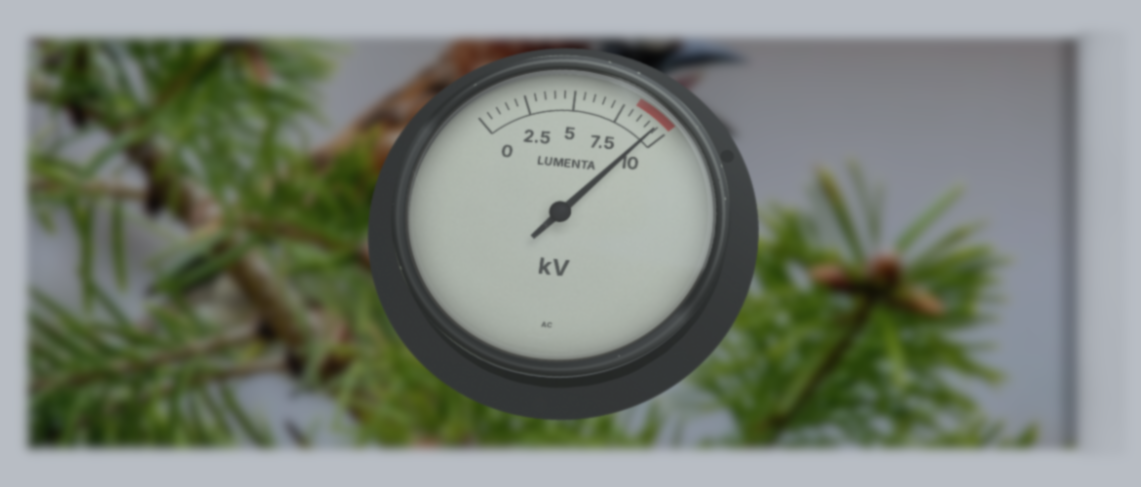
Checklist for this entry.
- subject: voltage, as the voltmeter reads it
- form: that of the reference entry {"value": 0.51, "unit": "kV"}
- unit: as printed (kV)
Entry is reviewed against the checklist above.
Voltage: {"value": 9.5, "unit": "kV"}
